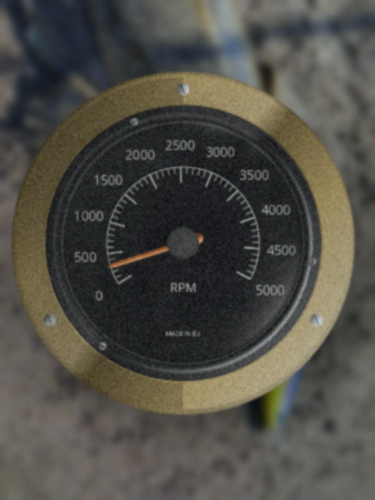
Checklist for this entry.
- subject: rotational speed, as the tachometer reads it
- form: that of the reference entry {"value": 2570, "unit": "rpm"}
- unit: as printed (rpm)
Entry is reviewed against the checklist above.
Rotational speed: {"value": 300, "unit": "rpm"}
